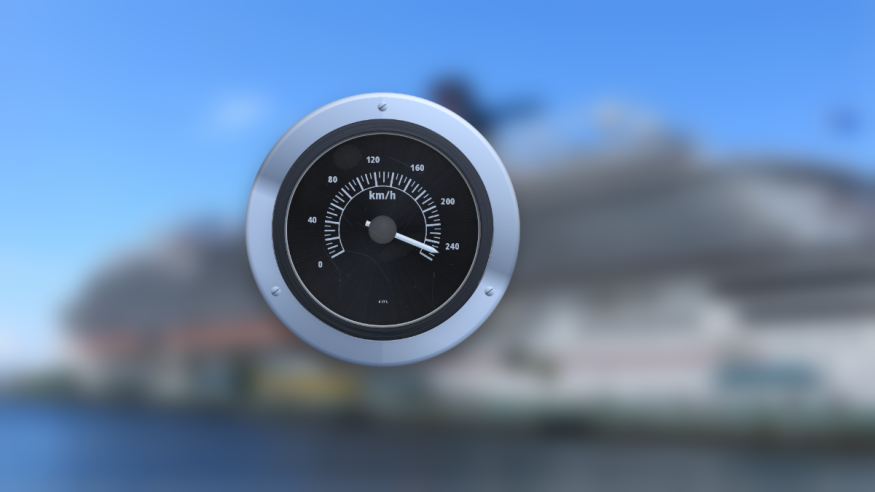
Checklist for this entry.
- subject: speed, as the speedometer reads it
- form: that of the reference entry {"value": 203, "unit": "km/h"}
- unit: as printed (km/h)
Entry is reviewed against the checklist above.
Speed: {"value": 250, "unit": "km/h"}
